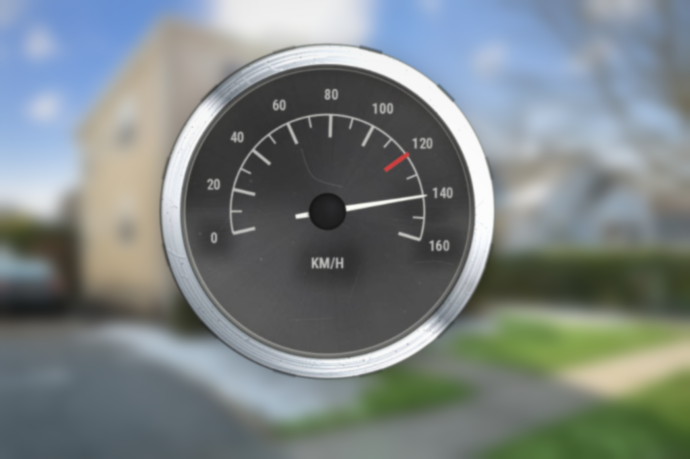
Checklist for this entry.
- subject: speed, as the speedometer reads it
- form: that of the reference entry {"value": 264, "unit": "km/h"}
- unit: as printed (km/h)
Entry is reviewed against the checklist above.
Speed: {"value": 140, "unit": "km/h"}
